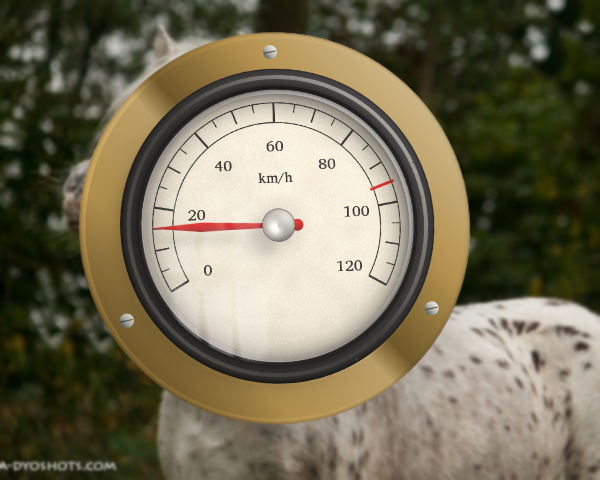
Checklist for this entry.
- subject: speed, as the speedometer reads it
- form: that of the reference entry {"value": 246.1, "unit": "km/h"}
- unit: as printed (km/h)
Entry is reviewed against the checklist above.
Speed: {"value": 15, "unit": "km/h"}
